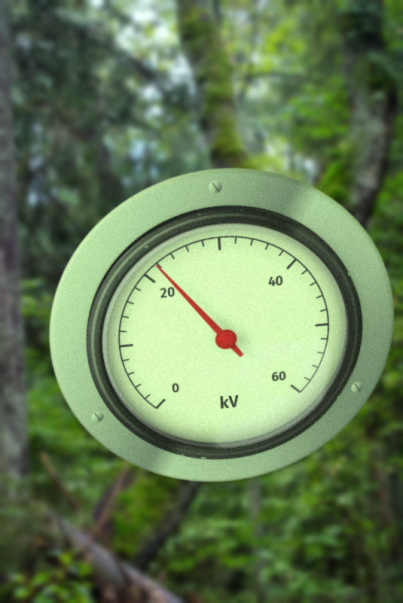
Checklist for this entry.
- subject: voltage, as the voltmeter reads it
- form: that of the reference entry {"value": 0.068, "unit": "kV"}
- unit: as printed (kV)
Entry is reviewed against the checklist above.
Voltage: {"value": 22, "unit": "kV"}
